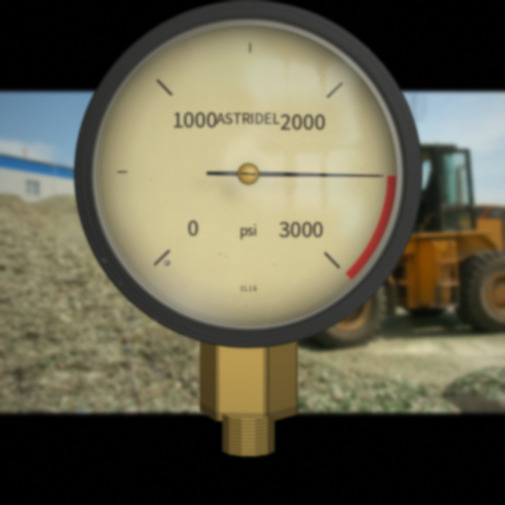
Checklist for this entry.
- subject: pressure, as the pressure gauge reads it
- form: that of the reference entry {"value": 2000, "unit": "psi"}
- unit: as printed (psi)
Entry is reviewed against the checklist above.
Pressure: {"value": 2500, "unit": "psi"}
